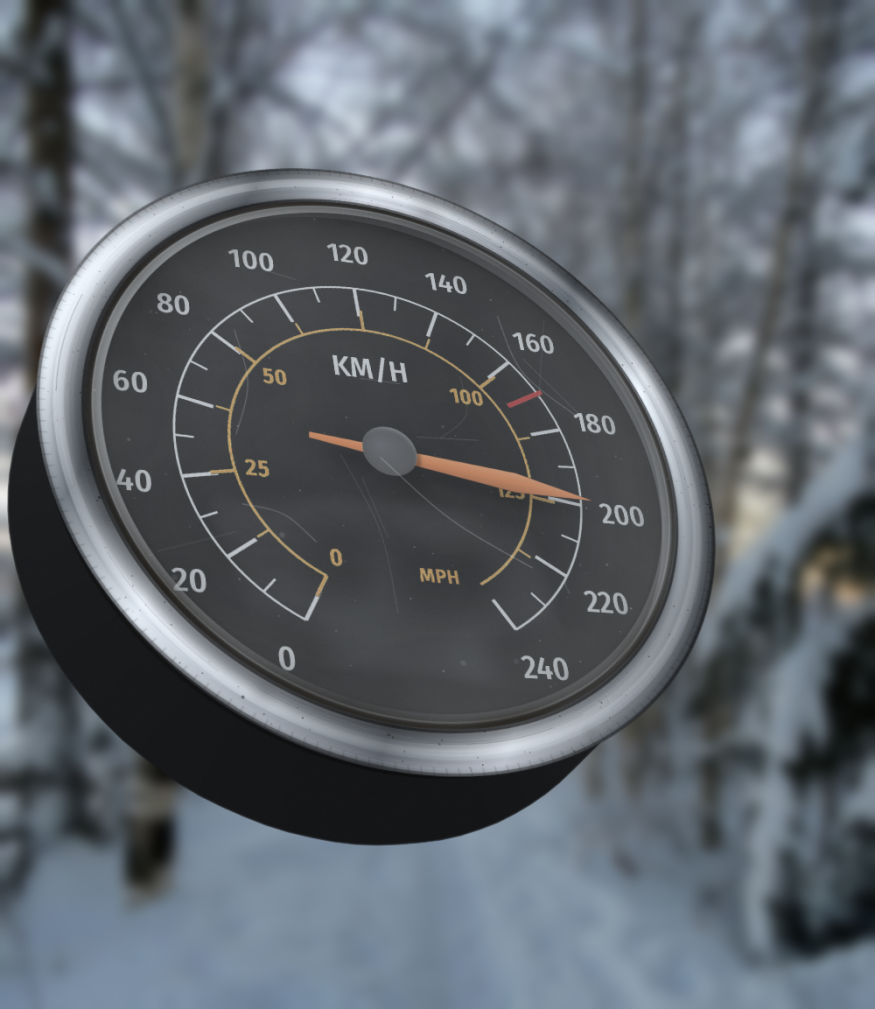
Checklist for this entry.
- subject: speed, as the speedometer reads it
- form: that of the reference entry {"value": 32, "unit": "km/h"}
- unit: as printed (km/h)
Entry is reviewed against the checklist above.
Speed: {"value": 200, "unit": "km/h"}
